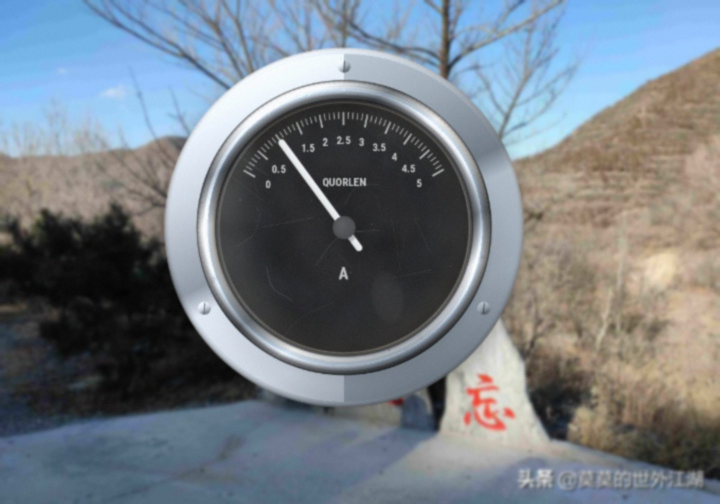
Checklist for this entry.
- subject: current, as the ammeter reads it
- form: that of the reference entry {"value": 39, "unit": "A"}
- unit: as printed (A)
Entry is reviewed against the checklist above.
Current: {"value": 1, "unit": "A"}
